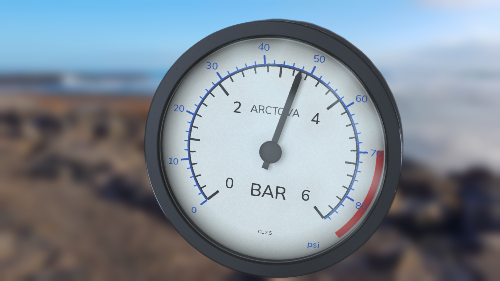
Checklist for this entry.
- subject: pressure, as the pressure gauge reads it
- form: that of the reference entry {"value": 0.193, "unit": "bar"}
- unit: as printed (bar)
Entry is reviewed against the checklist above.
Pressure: {"value": 3.3, "unit": "bar"}
